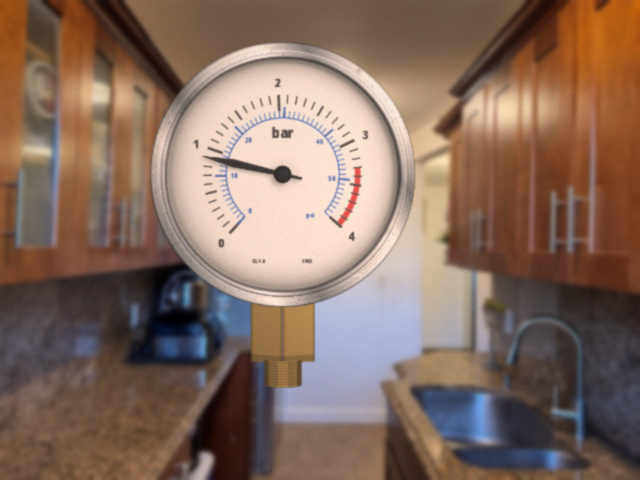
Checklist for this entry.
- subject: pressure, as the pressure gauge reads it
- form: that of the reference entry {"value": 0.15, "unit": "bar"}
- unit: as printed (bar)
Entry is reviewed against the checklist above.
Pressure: {"value": 0.9, "unit": "bar"}
